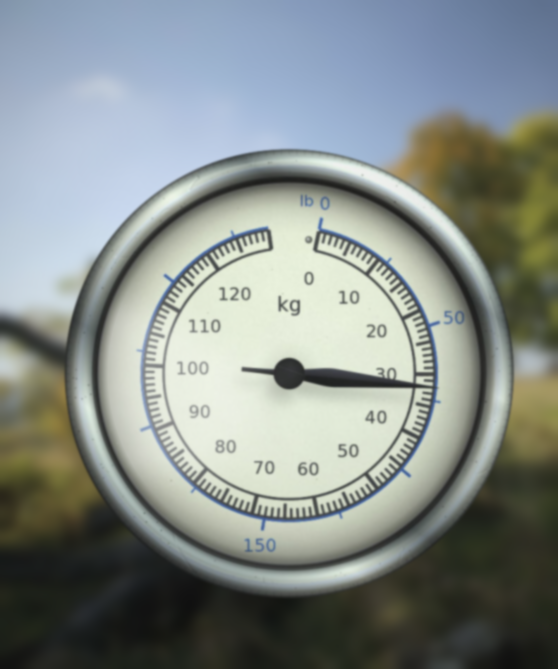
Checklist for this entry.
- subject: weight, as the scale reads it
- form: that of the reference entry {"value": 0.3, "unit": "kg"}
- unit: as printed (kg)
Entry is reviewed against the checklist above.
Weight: {"value": 32, "unit": "kg"}
